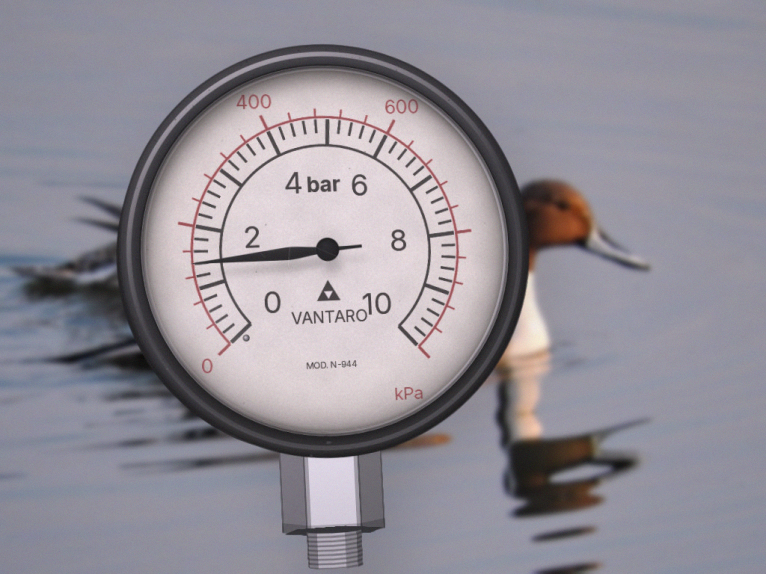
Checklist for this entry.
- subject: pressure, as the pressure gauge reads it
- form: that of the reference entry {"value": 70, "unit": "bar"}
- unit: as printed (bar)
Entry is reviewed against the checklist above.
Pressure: {"value": 1.4, "unit": "bar"}
